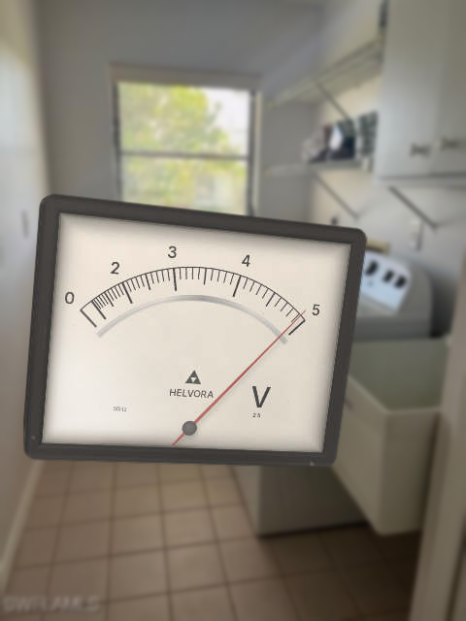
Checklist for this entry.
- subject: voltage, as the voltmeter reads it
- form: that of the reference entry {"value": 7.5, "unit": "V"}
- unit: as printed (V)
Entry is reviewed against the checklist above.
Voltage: {"value": 4.9, "unit": "V"}
